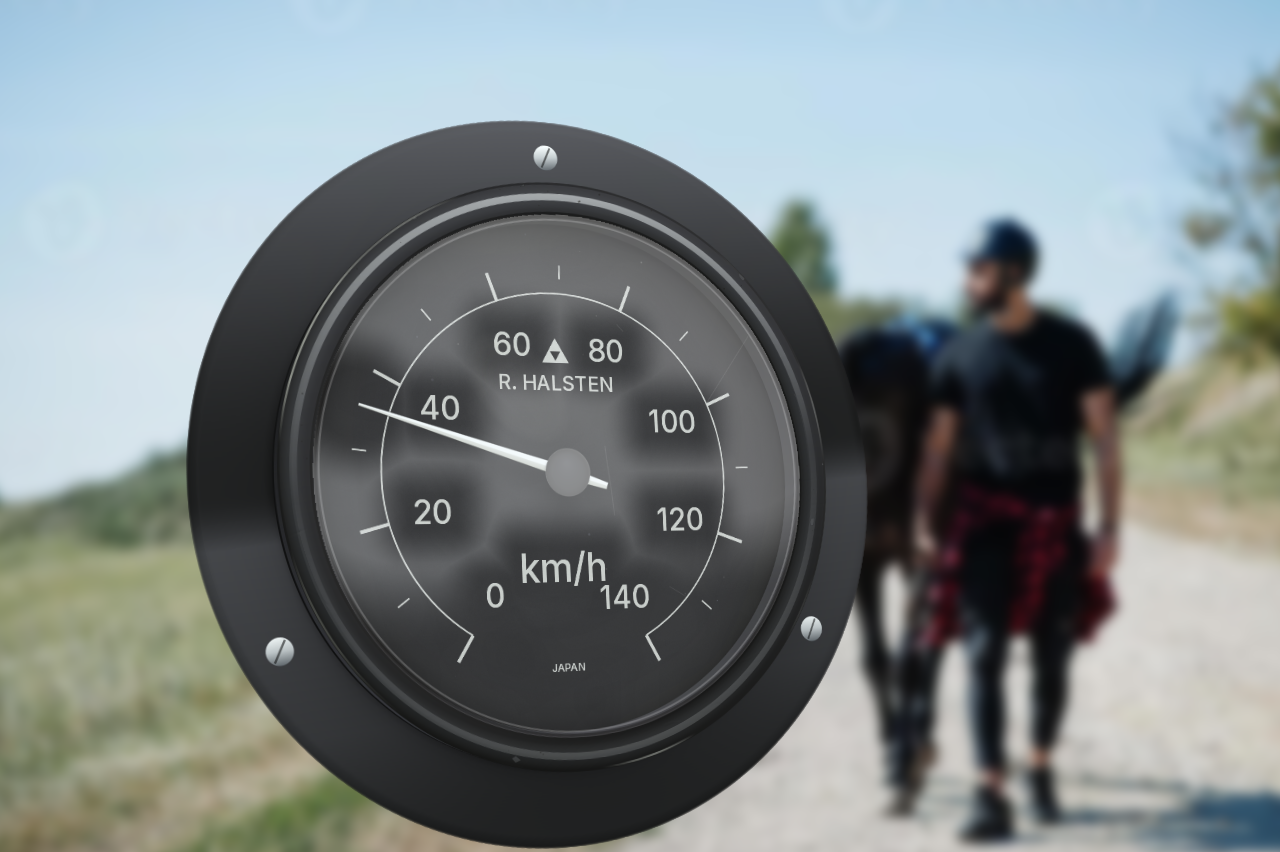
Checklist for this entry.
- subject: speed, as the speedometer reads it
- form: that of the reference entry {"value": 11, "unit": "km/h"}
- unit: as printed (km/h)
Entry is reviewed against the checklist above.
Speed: {"value": 35, "unit": "km/h"}
